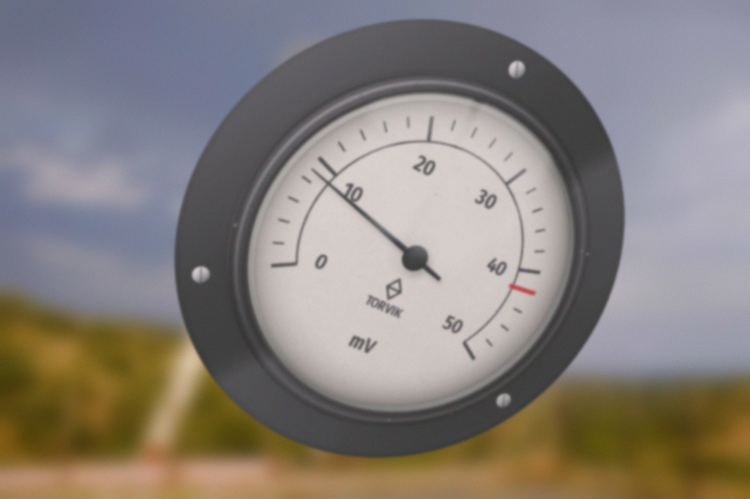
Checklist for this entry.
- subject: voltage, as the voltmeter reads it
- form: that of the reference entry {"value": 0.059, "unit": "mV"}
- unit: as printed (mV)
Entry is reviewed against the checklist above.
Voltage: {"value": 9, "unit": "mV"}
